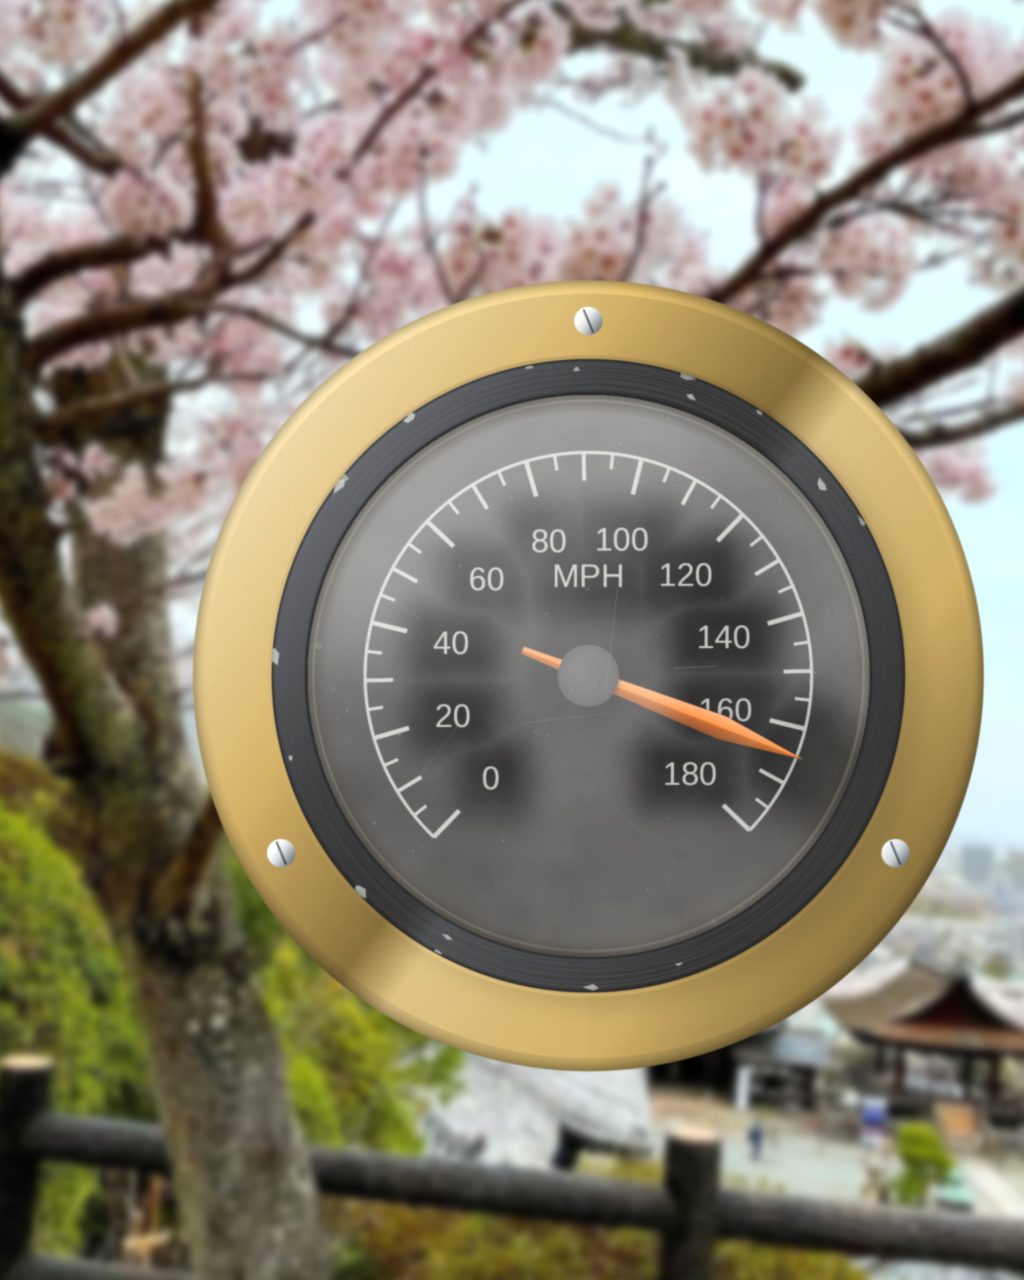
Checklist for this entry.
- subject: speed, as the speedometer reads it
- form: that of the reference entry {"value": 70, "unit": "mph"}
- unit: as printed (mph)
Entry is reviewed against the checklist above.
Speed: {"value": 165, "unit": "mph"}
